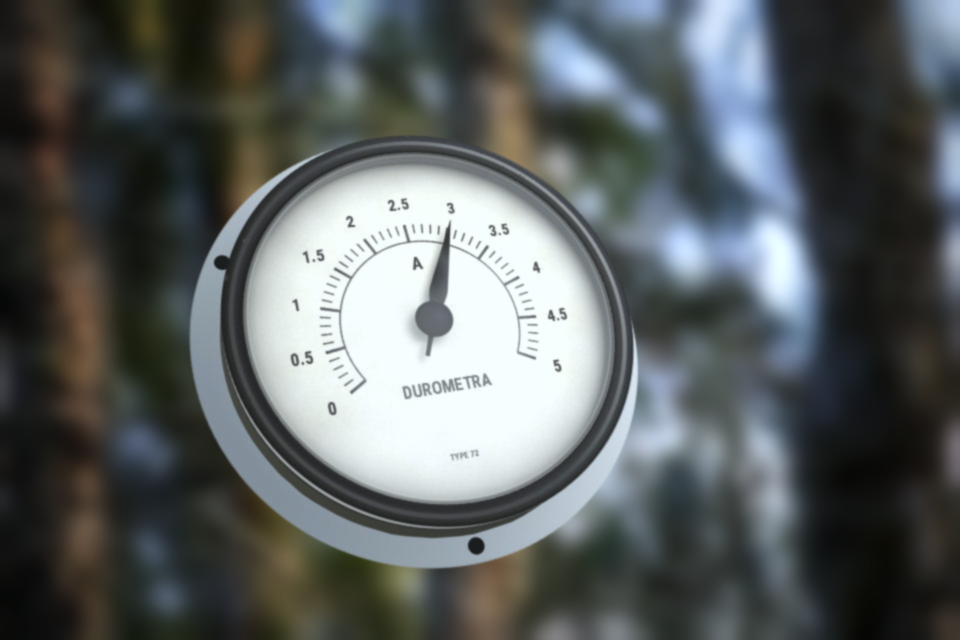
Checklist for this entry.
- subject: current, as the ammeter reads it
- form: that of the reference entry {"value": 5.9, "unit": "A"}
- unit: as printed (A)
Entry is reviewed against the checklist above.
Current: {"value": 3, "unit": "A"}
